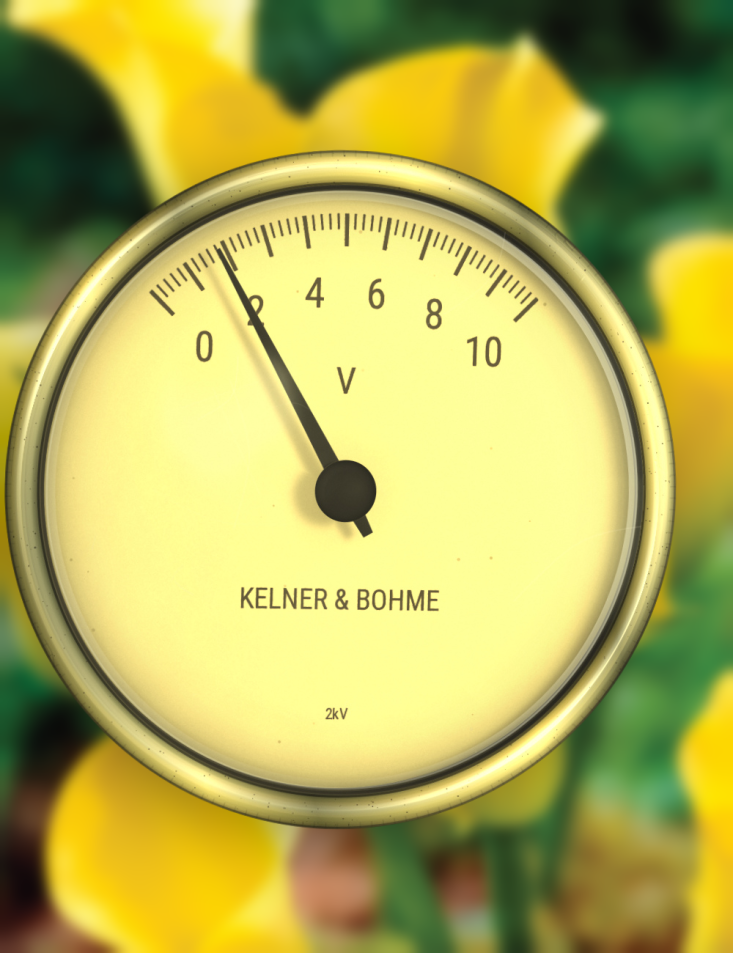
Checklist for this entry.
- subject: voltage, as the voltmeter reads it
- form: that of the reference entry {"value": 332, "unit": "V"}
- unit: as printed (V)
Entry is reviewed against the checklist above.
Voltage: {"value": 1.8, "unit": "V"}
